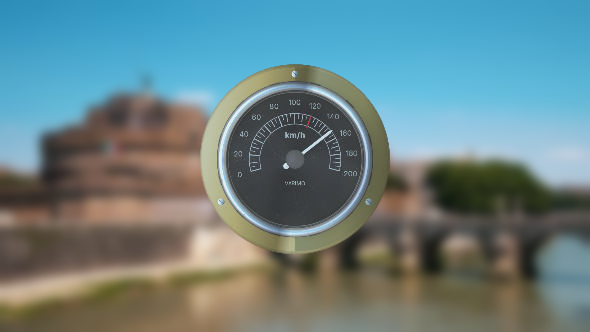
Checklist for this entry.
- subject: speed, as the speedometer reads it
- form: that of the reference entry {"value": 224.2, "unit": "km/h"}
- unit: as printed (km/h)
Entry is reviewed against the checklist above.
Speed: {"value": 150, "unit": "km/h"}
